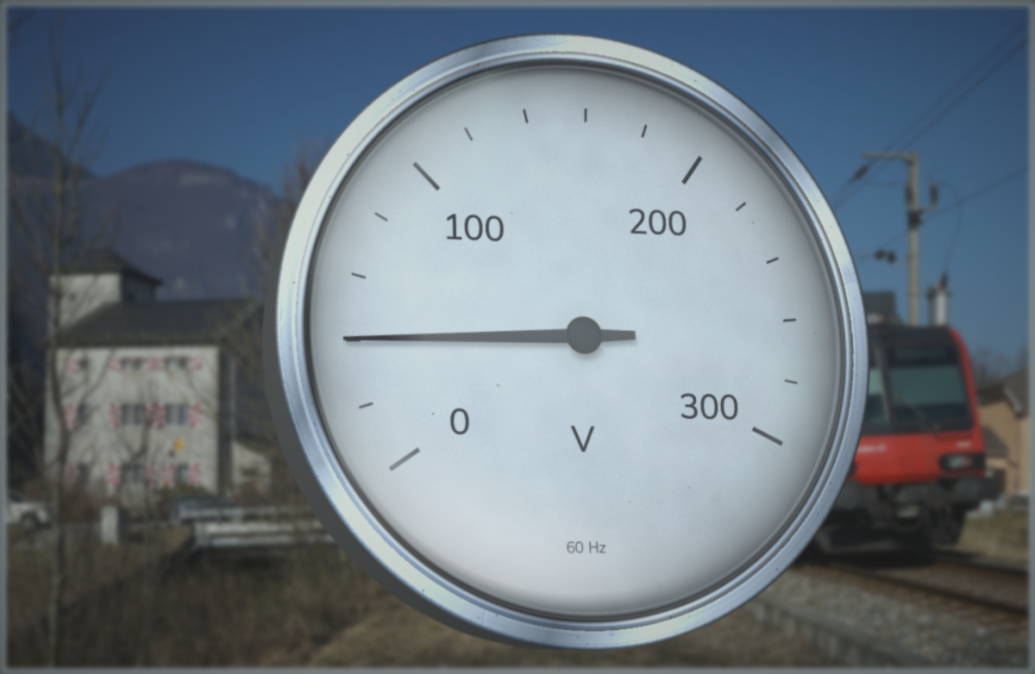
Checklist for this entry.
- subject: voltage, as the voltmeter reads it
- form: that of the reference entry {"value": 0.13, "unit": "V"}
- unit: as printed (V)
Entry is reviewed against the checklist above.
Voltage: {"value": 40, "unit": "V"}
